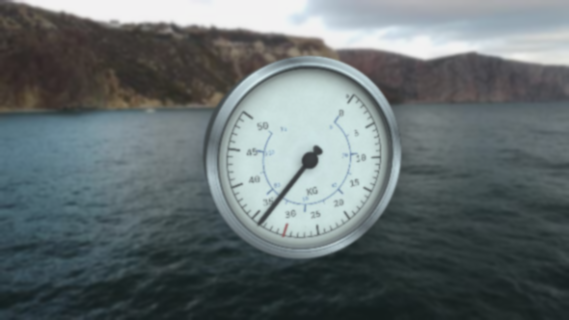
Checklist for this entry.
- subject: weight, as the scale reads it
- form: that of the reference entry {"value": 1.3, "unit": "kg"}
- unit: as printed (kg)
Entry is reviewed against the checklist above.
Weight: {"value": 34, "unit": "kg"}
